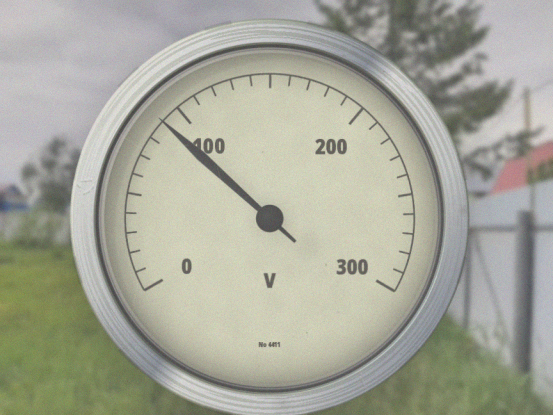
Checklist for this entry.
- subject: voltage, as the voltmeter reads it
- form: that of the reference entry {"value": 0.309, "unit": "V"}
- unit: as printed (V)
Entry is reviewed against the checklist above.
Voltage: {"value": 90, "unit": "V"}
